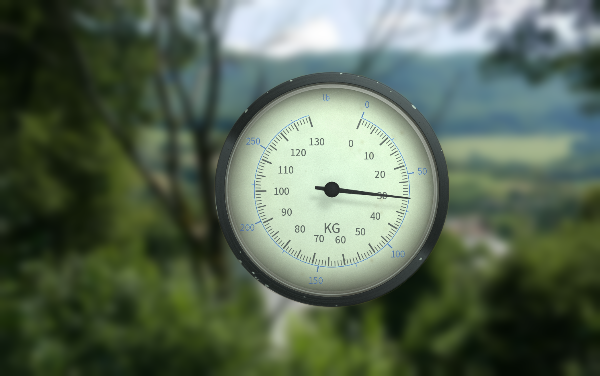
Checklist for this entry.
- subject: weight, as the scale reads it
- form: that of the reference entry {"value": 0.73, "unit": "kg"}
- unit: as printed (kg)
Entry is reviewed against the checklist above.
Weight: {"value": 30, "unit": "kg"}
